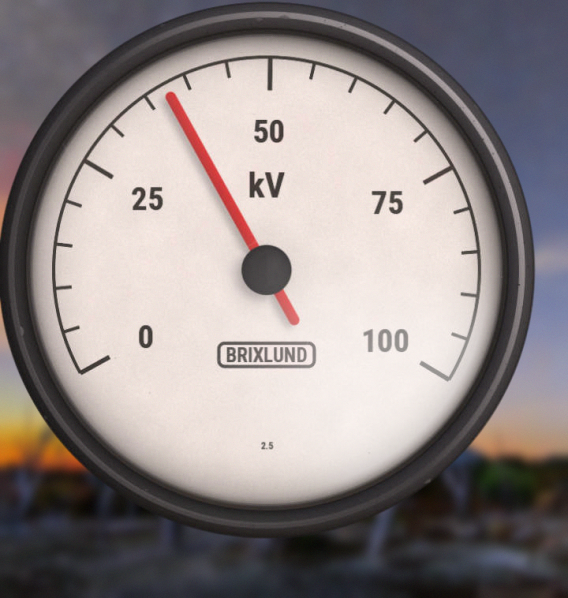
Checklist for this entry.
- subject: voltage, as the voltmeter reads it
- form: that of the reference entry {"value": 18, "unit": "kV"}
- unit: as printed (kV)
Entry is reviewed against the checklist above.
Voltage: {"value": 37.5, "unit": "kV"}
